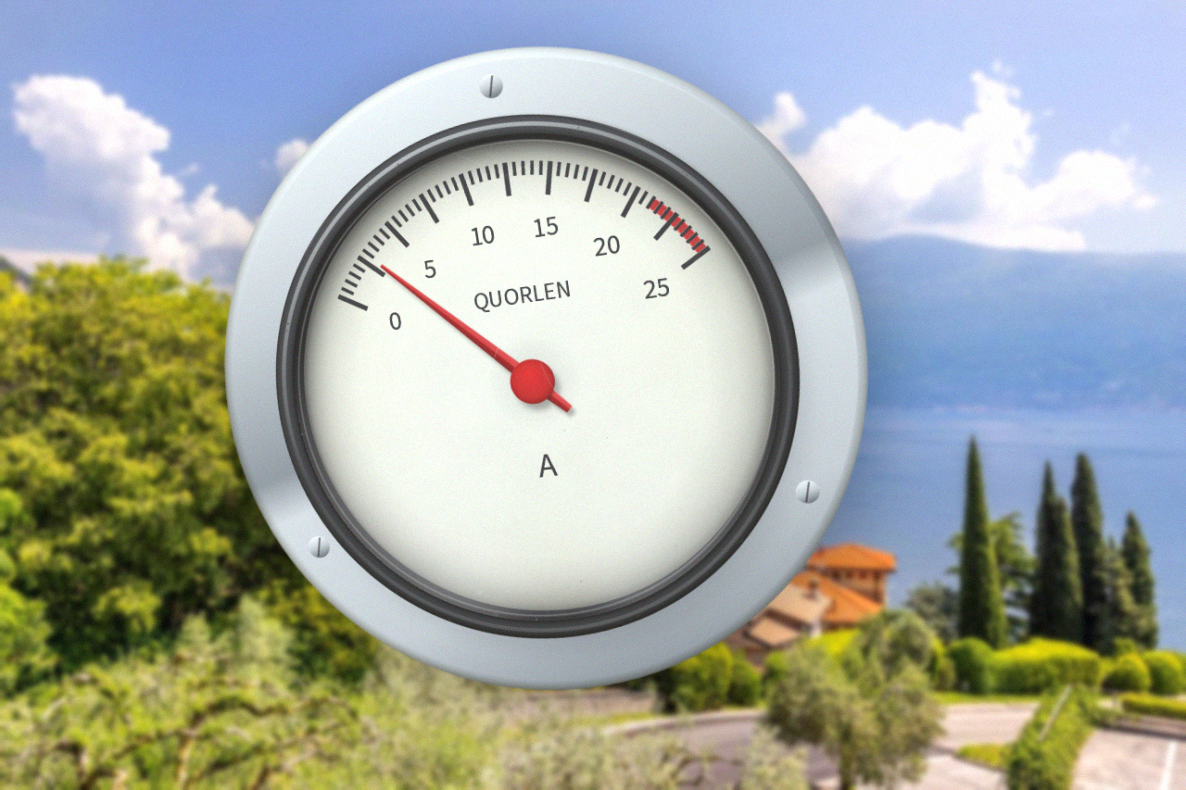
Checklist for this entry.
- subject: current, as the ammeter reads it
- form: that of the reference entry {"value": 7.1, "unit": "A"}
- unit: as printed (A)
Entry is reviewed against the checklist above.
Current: {"value": 3, "unit": "A"}
